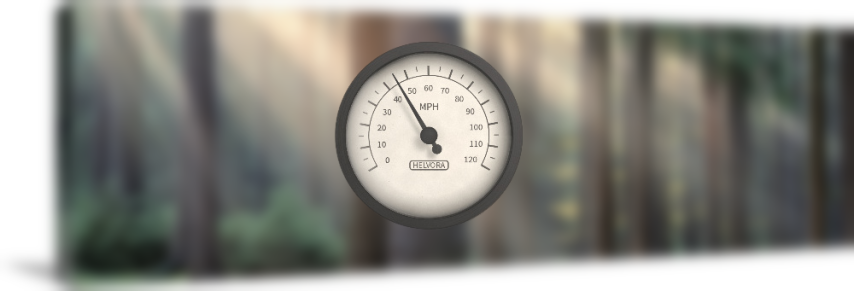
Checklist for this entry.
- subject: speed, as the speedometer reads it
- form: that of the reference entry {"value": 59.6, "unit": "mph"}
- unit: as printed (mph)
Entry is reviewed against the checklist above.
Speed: {"value": 45, "unit": "mph"}
